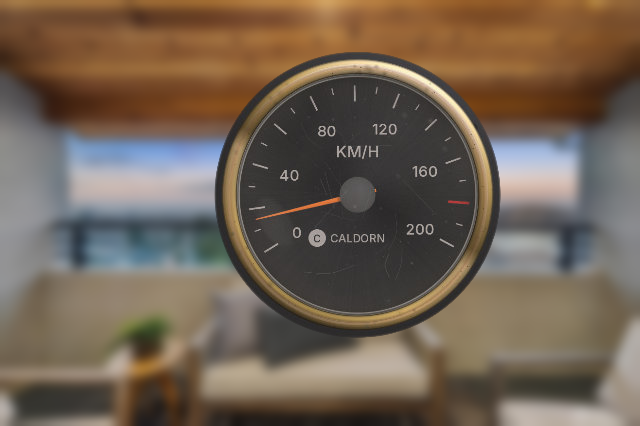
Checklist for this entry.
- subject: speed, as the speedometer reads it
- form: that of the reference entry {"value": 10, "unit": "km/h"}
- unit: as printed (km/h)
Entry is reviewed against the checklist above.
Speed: {"value": 15, "unit": "km/h"}
